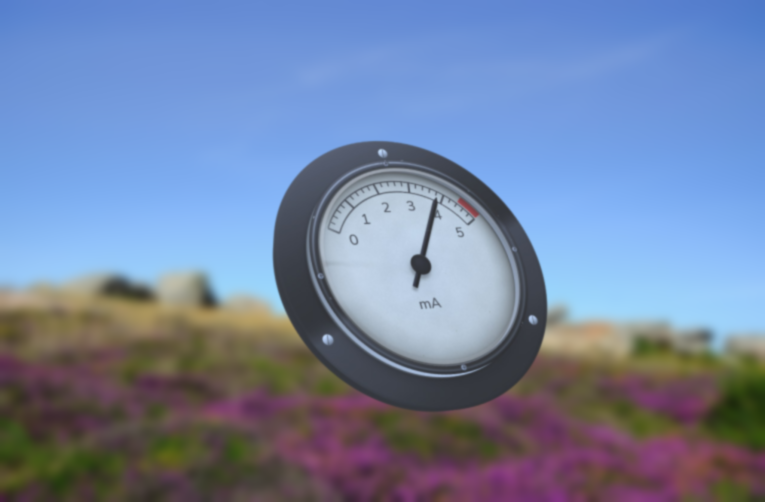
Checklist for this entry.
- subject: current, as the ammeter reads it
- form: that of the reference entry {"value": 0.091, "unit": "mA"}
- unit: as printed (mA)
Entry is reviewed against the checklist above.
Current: {"value": 3.8, "unit": "mA"}
